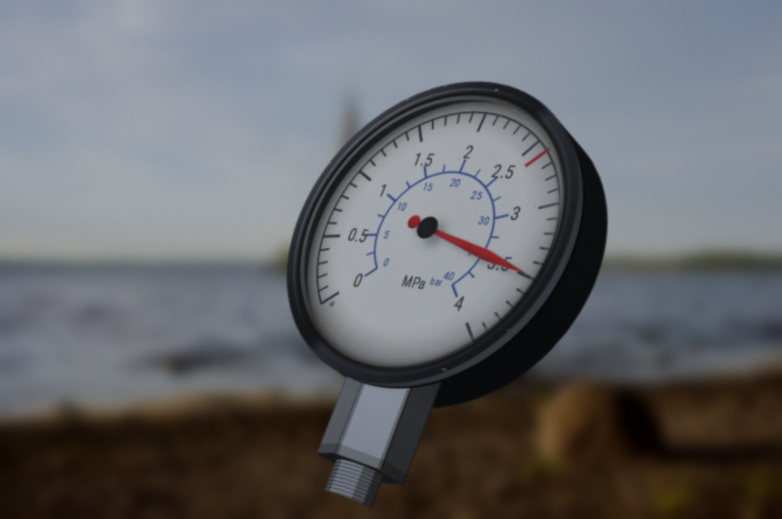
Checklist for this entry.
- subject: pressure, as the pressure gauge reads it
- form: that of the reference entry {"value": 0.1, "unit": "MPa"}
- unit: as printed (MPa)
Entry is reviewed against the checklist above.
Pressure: {"value": 3.5, "unit": "MPa"}
